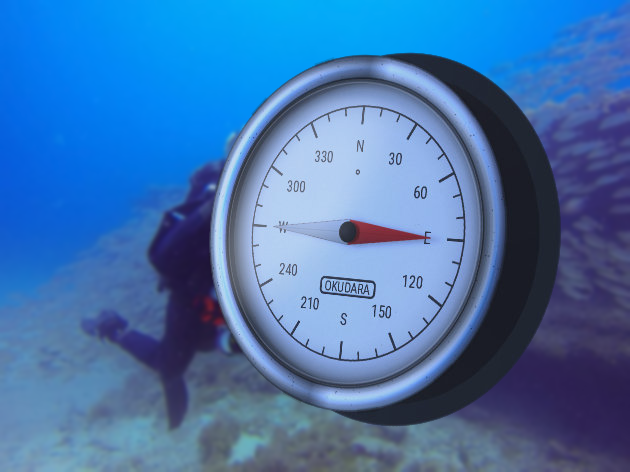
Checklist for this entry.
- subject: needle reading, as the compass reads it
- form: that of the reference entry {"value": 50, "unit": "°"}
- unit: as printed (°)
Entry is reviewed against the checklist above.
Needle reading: {"value": 90, "unit": "°"}
